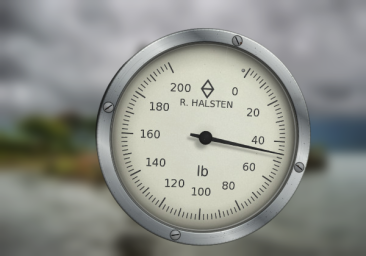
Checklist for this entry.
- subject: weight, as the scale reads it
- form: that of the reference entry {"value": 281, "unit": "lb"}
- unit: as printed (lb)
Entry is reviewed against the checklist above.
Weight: {"value": 46, "unit": "lb"}
